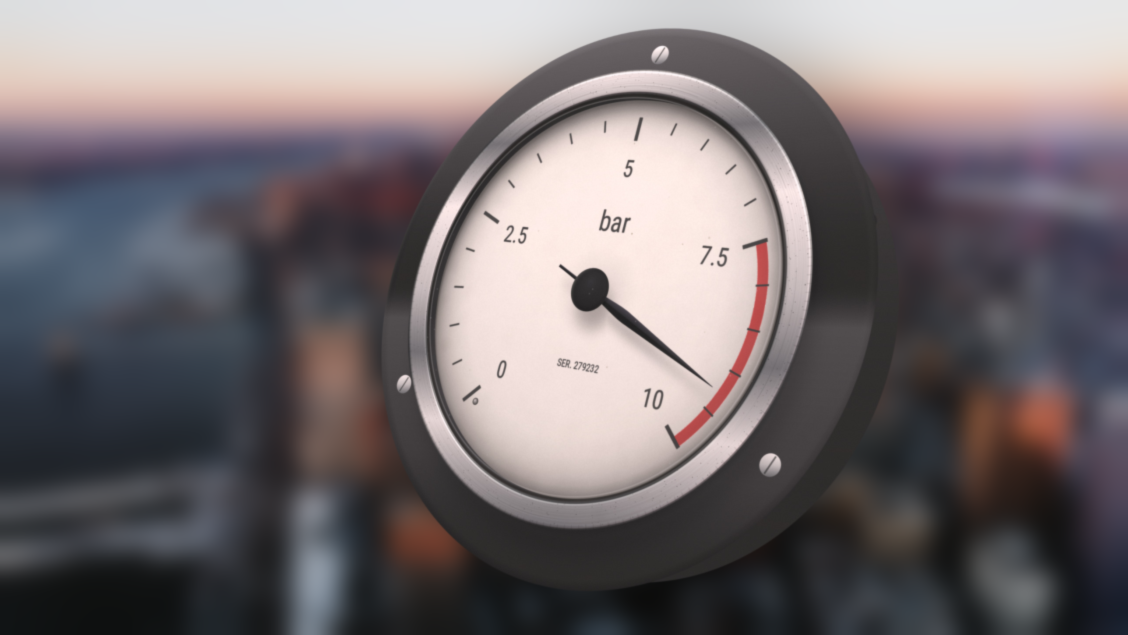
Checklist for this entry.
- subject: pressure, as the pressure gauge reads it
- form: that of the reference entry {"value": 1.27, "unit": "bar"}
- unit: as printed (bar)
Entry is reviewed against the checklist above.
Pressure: {"value": 9.25, "unit": "bar"}
